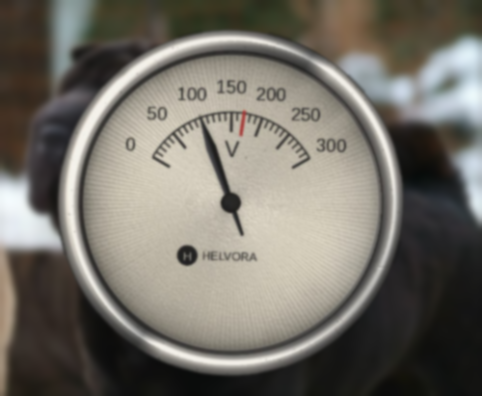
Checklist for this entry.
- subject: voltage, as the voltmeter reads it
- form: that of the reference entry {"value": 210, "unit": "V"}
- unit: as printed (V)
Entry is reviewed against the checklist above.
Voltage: {"value": 100, "unit": "V"}
